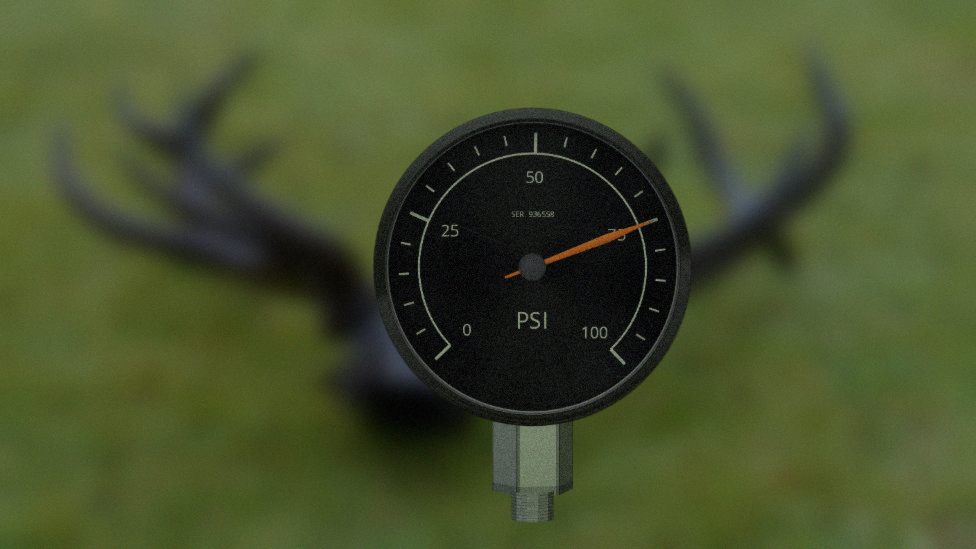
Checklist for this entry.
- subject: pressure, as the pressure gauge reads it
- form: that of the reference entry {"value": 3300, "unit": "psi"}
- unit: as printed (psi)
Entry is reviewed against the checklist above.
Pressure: {"value": 75, "unit": "psi"}
